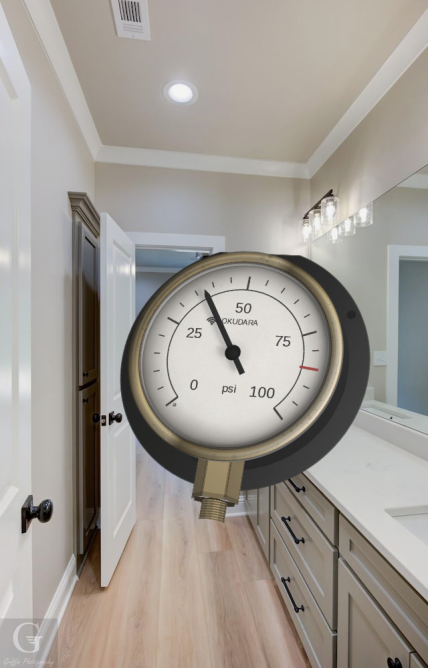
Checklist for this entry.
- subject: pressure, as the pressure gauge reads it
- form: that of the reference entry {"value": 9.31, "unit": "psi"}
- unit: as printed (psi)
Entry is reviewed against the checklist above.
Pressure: {"value": 37.5, "unit": "psi"}
